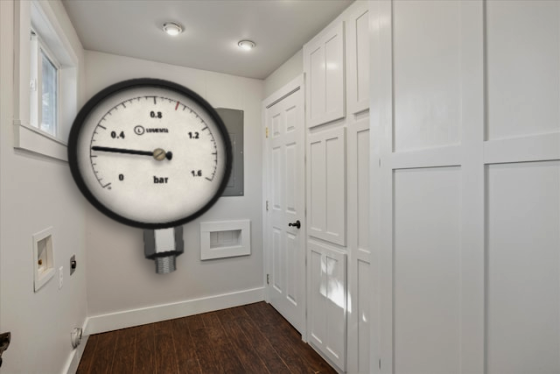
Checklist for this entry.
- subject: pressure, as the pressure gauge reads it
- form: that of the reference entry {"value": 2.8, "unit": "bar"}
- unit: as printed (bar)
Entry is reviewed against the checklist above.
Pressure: {"value": 0.25, "unit": "bar"}
